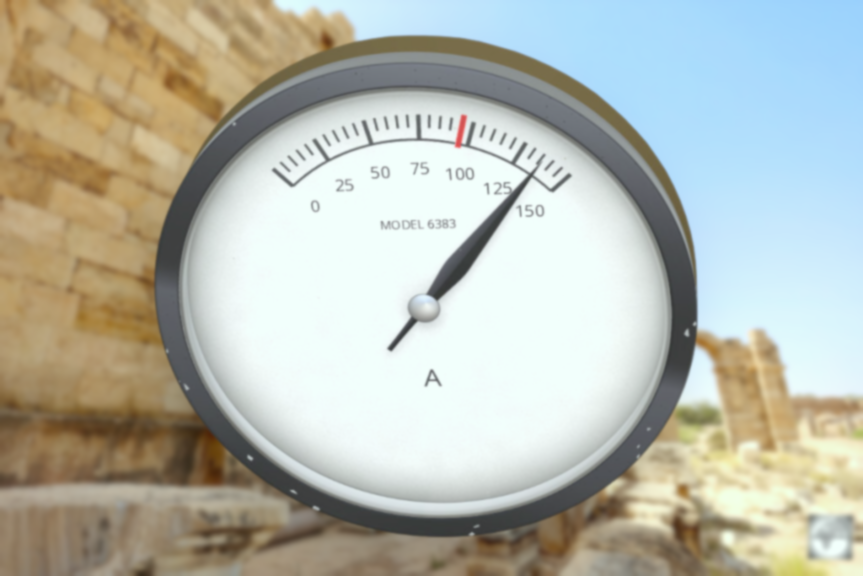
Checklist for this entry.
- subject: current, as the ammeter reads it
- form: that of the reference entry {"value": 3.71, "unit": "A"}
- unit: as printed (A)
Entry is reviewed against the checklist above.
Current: {"value": 135, "unit": "A"}
